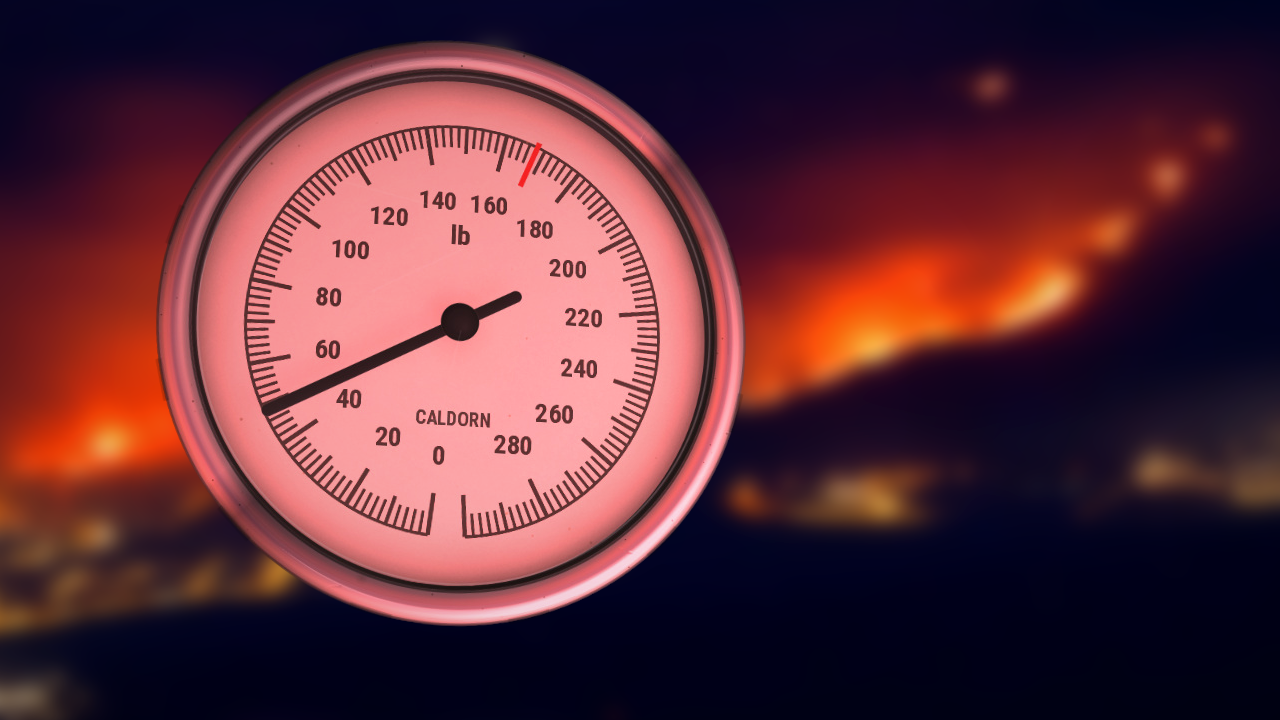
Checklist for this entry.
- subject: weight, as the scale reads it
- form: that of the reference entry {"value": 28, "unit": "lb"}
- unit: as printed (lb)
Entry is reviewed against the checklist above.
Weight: {"value": 48, "unit": "lb"}
